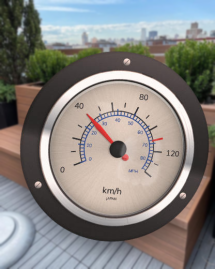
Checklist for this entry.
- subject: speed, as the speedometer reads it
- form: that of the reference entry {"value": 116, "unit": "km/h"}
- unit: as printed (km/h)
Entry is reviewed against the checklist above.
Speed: {"value": 40, "unit": "km/h"}
